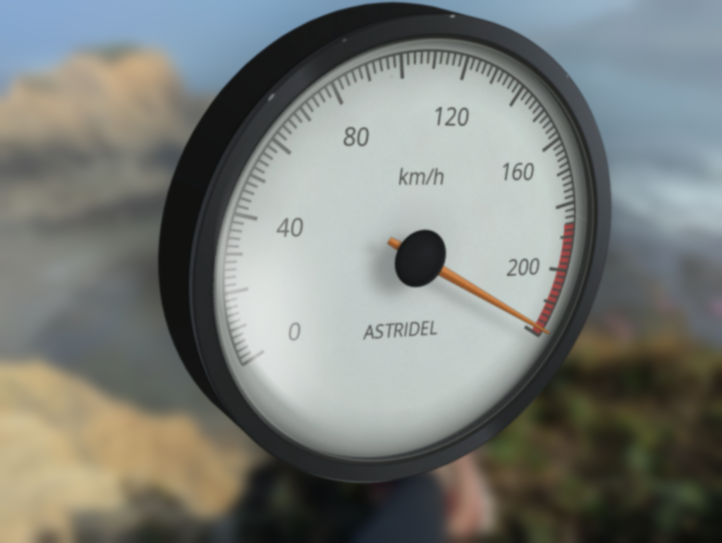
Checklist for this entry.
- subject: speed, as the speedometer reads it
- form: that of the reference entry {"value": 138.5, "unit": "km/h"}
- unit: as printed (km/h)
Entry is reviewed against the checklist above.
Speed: {"value": 218, "unit": "km/h"}
